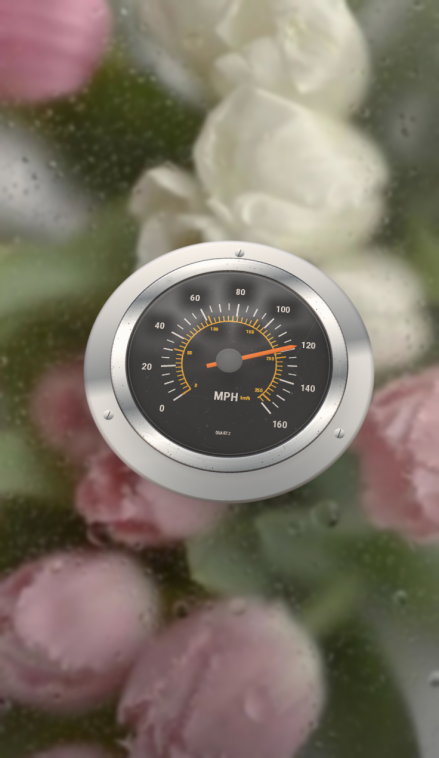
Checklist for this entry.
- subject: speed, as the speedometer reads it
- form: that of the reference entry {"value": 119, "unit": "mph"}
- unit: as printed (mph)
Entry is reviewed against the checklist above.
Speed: {"value": 120, "unit": "mph"}
